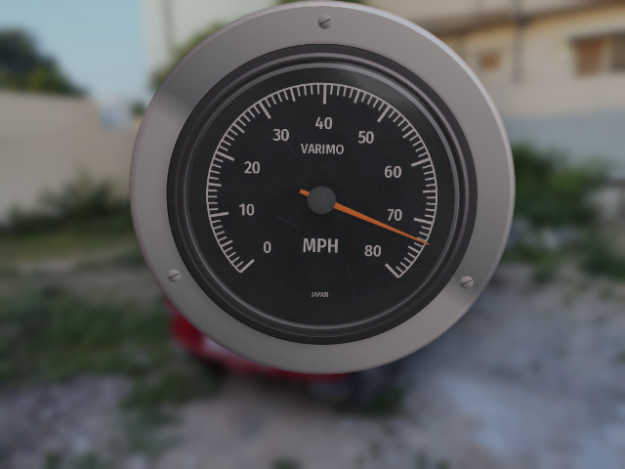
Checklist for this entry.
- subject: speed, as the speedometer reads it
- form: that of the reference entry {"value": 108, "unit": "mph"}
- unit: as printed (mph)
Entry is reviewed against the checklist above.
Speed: {"value": 73, "unit": "mph"}
